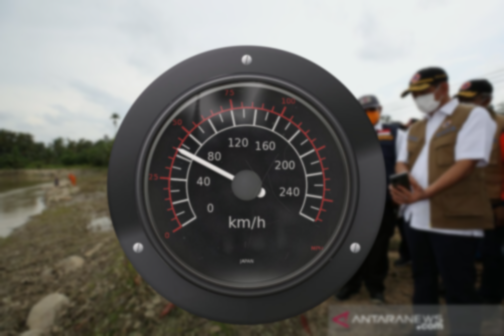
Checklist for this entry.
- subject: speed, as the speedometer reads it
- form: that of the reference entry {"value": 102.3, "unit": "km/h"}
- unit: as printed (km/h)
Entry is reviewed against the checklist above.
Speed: {"value": 65, "unit": "km/h"}
